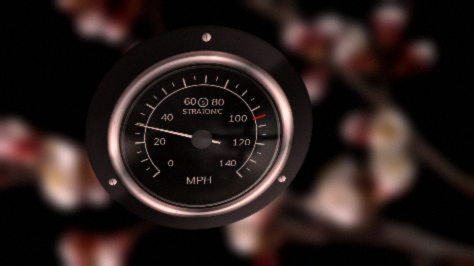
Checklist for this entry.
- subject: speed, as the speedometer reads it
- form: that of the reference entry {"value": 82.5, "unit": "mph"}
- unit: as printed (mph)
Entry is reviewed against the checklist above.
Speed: {"value": 30, "unit": "mph"}
